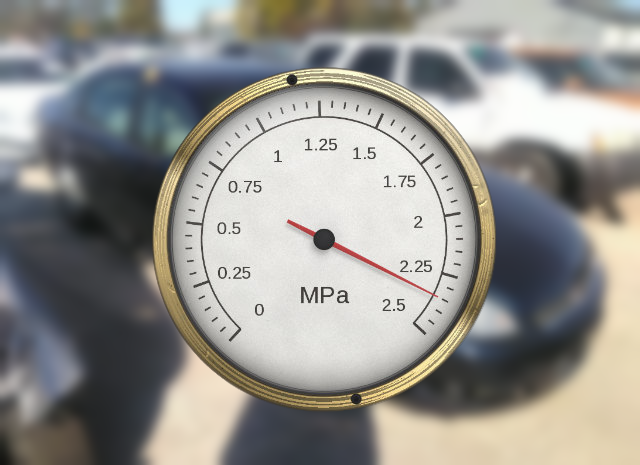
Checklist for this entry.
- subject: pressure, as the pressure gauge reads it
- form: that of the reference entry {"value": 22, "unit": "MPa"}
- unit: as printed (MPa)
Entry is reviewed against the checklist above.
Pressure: {"value": 2.35, "unit": "MPa"}
